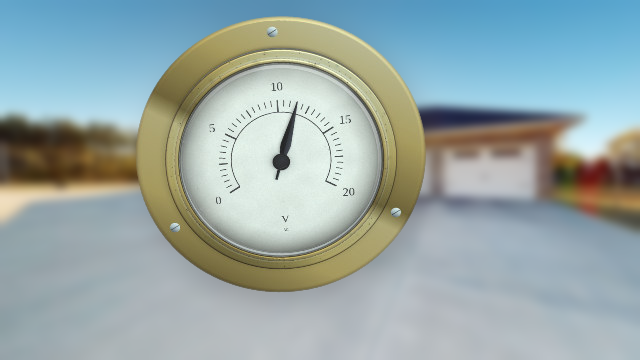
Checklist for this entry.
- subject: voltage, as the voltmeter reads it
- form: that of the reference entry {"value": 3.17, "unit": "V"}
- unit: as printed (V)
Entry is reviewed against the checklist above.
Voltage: {"value": 11.5, "unit": "V"}
